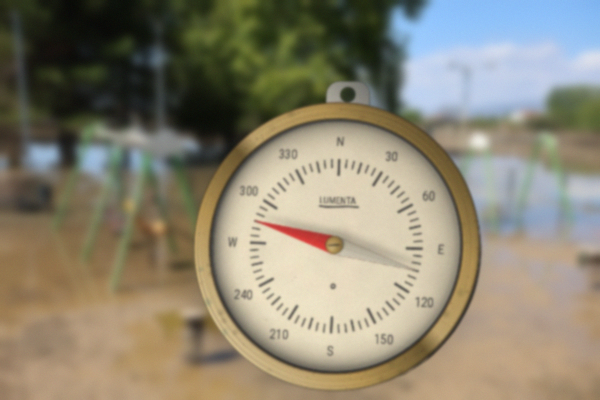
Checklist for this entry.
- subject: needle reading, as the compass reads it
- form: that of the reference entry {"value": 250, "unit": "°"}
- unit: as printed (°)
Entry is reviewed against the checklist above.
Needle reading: {"value": 285, "unit": "°"}
